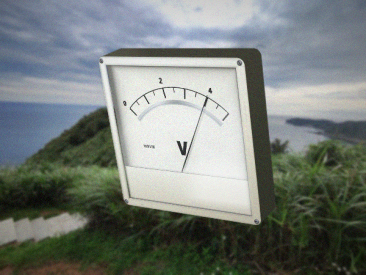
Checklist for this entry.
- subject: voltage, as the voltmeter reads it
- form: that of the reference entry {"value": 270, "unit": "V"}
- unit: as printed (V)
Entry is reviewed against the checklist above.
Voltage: {"value": 4, "unit": "V"}
